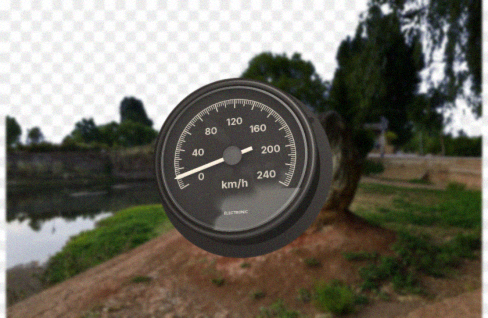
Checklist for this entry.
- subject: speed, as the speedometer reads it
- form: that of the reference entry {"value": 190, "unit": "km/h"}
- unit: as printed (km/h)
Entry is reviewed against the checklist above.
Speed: {"value": 10, "unit": "km/h"}
